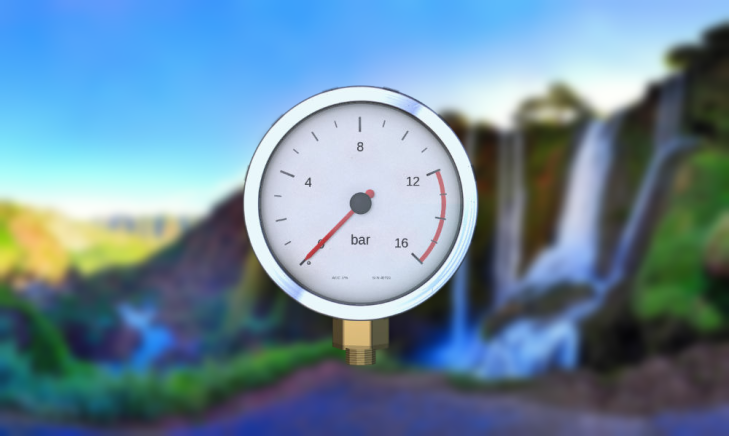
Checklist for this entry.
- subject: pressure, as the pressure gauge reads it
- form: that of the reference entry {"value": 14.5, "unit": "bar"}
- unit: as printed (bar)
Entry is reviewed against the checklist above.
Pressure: {"value": 0, "unit": "bar"}
